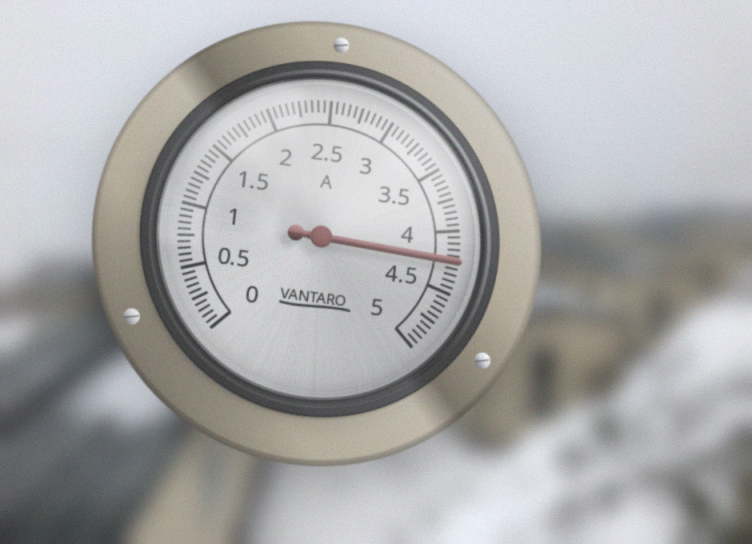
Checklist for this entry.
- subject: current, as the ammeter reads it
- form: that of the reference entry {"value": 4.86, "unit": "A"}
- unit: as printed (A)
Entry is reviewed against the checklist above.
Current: {"value": 4.25, "unit": "A"}
